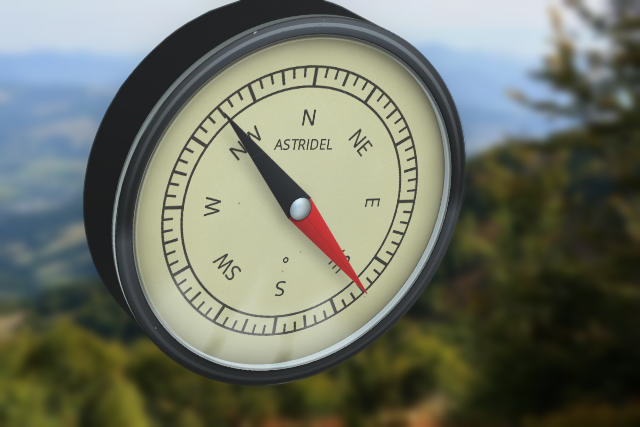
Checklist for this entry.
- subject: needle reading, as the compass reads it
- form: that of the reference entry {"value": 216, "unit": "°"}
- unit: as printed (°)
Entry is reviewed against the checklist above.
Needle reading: {"value": 135, "unit": "°"}
